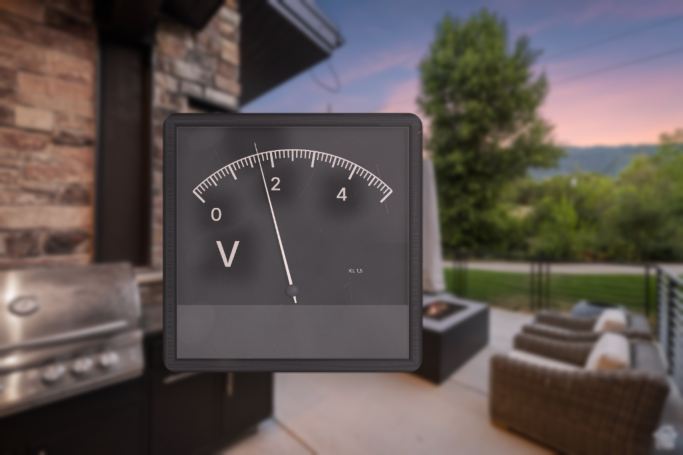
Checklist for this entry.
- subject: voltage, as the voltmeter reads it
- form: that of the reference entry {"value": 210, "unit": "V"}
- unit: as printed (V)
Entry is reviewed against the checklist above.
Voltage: {"value": 1.7, "unit": "V"}
